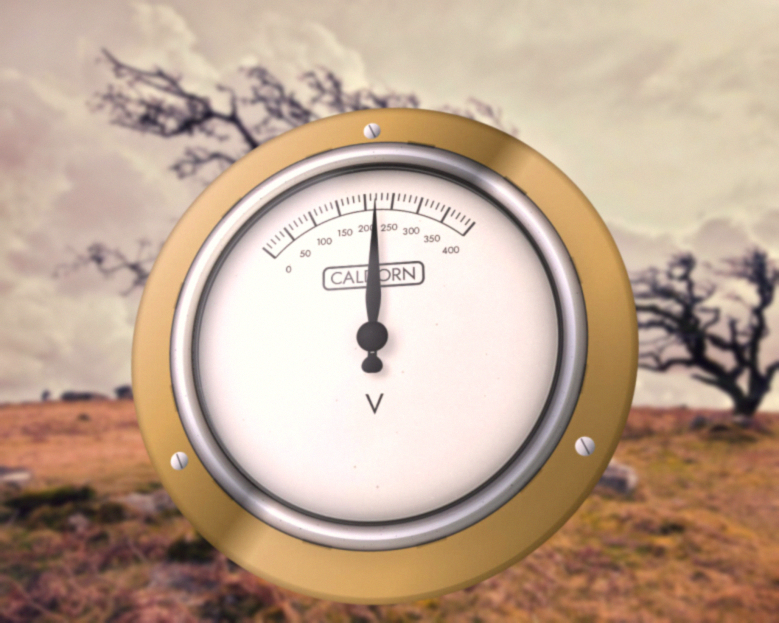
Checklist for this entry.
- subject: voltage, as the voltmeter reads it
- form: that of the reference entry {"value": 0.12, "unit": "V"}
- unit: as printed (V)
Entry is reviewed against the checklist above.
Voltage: {"value": 220, "unit": "V"}
